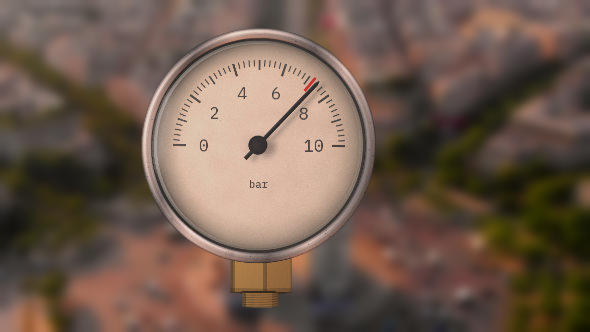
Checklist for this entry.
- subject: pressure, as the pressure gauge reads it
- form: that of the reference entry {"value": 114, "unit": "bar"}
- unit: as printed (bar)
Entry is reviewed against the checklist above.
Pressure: {"value": 7.4, "unit": "bar"}
